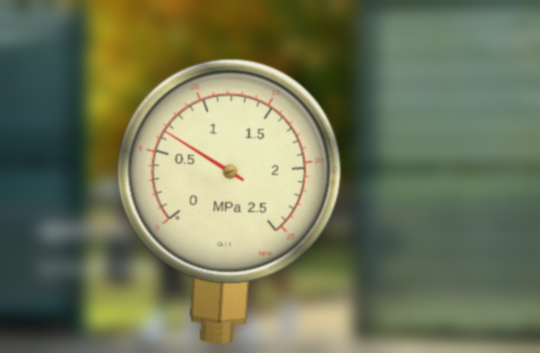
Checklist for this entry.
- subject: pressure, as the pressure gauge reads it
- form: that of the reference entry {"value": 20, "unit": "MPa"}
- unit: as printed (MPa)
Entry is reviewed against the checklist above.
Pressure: {"value": 0.65, "unit": "MPa"}
